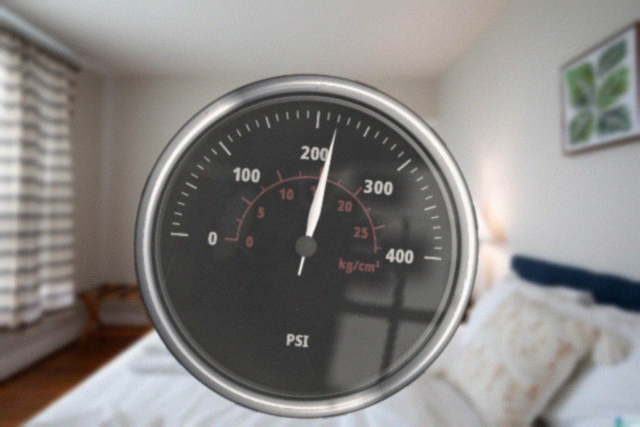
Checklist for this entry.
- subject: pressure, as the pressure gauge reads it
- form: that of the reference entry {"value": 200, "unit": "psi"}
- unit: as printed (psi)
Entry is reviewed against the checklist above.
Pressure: {"value": 220, "unit": "psi"}
